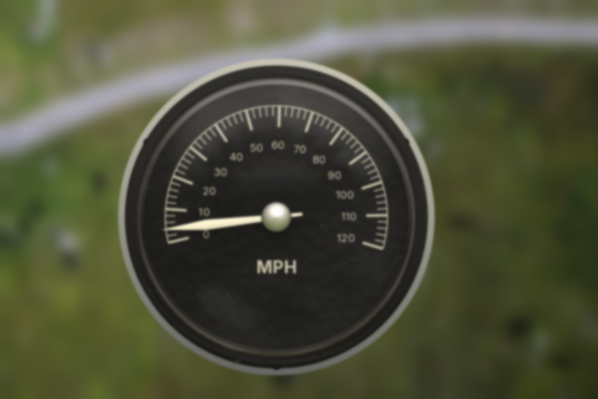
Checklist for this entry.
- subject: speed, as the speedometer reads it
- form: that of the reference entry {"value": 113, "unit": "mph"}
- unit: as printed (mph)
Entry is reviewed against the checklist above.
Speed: {"value": 4, "unit": "mph"}
